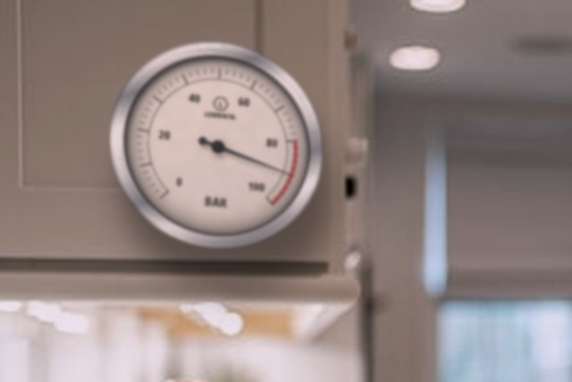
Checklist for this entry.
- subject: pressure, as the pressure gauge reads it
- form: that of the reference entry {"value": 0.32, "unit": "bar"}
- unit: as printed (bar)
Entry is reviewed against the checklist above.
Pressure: {"value": 90, "unit": "bar"}
